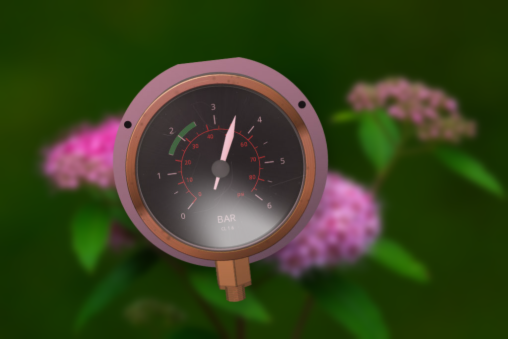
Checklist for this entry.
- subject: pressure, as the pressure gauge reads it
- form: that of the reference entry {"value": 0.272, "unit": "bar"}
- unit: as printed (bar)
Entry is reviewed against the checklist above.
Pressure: {"value": 3.5, "unit": "bar"}
